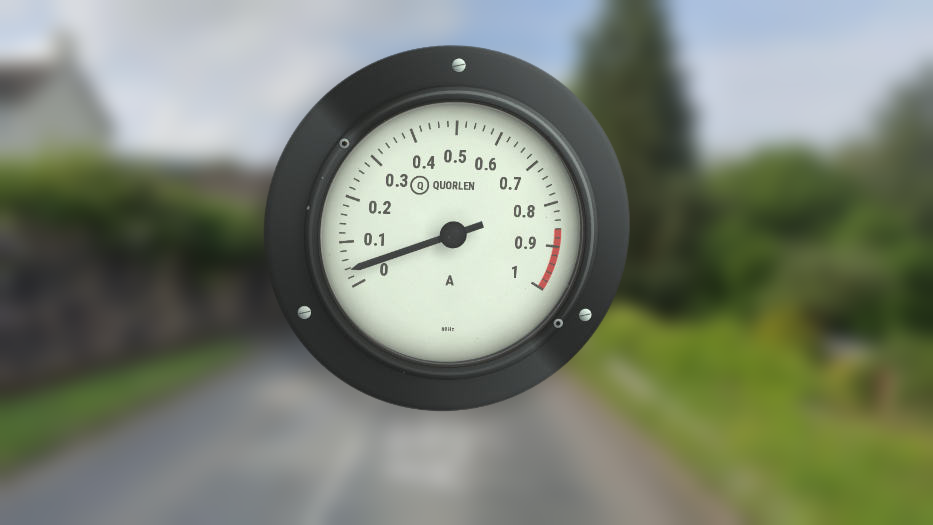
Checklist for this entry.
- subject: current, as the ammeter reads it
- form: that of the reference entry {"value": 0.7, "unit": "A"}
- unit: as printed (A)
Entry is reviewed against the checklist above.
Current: {"value": 0.04, "unit": "A"}
